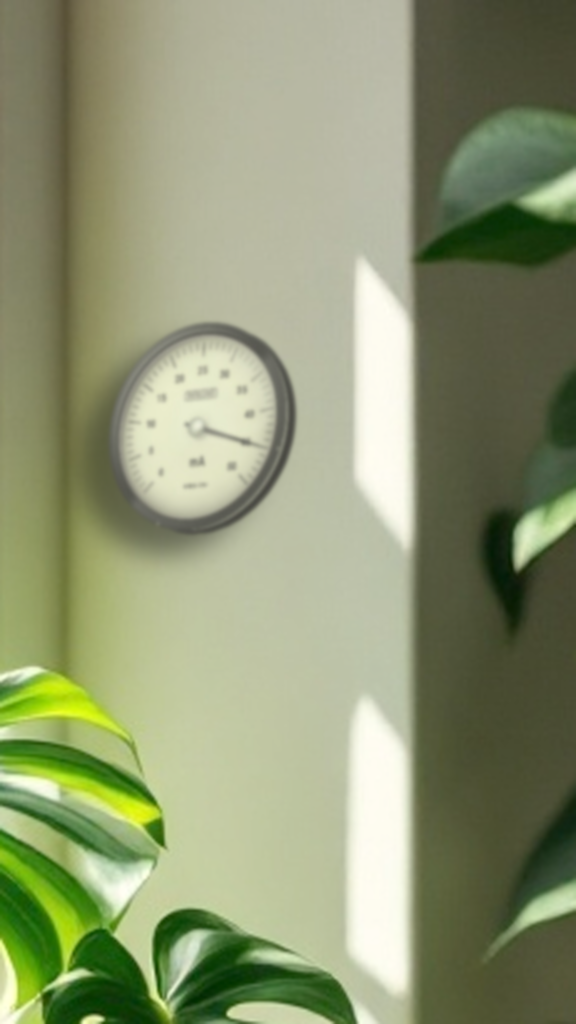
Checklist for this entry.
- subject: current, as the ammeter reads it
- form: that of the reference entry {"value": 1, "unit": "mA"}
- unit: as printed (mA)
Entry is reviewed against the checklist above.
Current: {"value": 45, "unit": "mA"}
